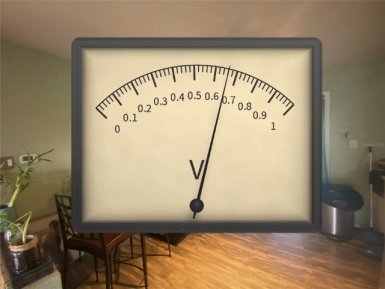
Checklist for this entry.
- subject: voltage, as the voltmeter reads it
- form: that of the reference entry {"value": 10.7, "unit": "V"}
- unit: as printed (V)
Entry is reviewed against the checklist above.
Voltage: {"value": 0.66, "unit": "V"}
